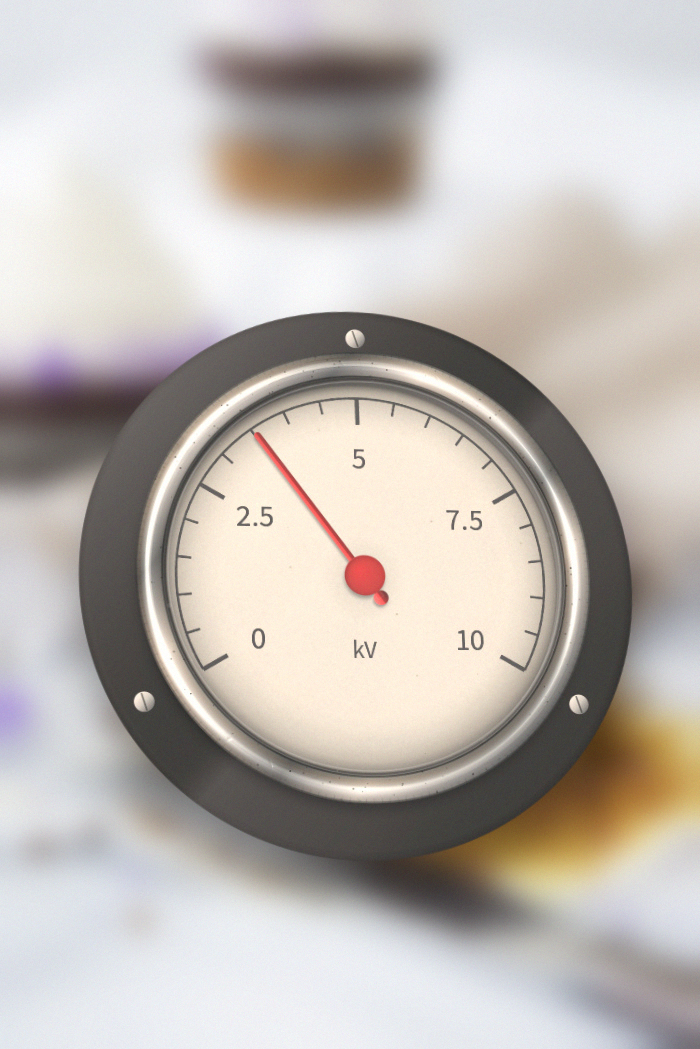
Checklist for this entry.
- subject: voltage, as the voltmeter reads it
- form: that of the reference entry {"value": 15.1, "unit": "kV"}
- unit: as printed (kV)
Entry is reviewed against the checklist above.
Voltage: {"value": 3.5, "unit": "kV"}
